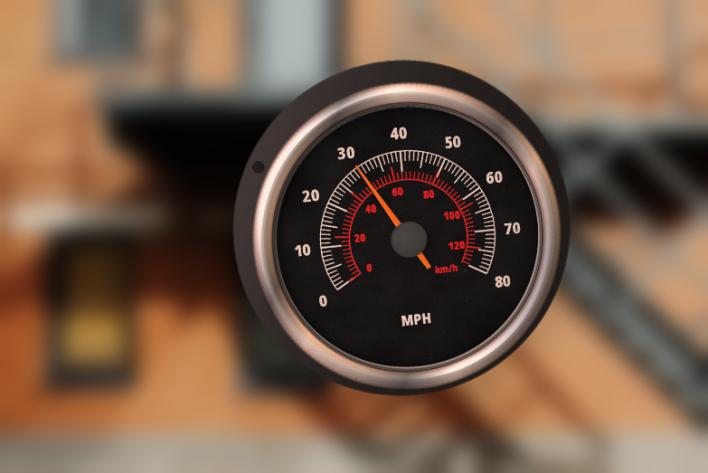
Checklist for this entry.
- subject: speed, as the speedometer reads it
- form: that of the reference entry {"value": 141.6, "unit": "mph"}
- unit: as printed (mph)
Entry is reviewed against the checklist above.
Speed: {"value": 30, "unit": "mph"}
